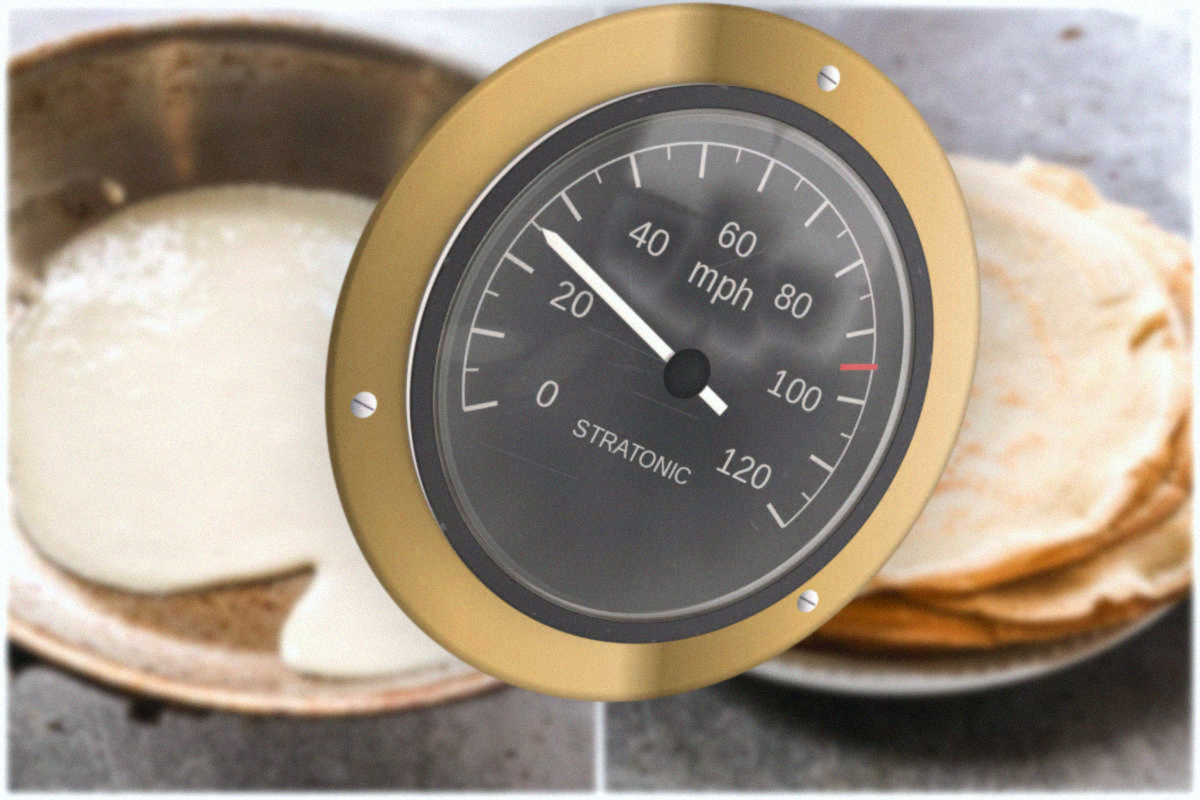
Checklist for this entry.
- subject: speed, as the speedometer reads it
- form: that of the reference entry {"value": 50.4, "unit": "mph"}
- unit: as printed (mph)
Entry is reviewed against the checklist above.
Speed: {"value": 25, "unit": "mph"}
